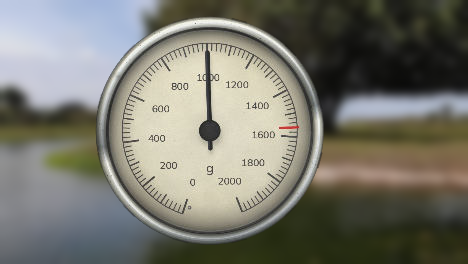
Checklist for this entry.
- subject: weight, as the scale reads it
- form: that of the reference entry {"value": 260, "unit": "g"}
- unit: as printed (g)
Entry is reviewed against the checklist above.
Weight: {"value": 1000, "unit": "g"}
